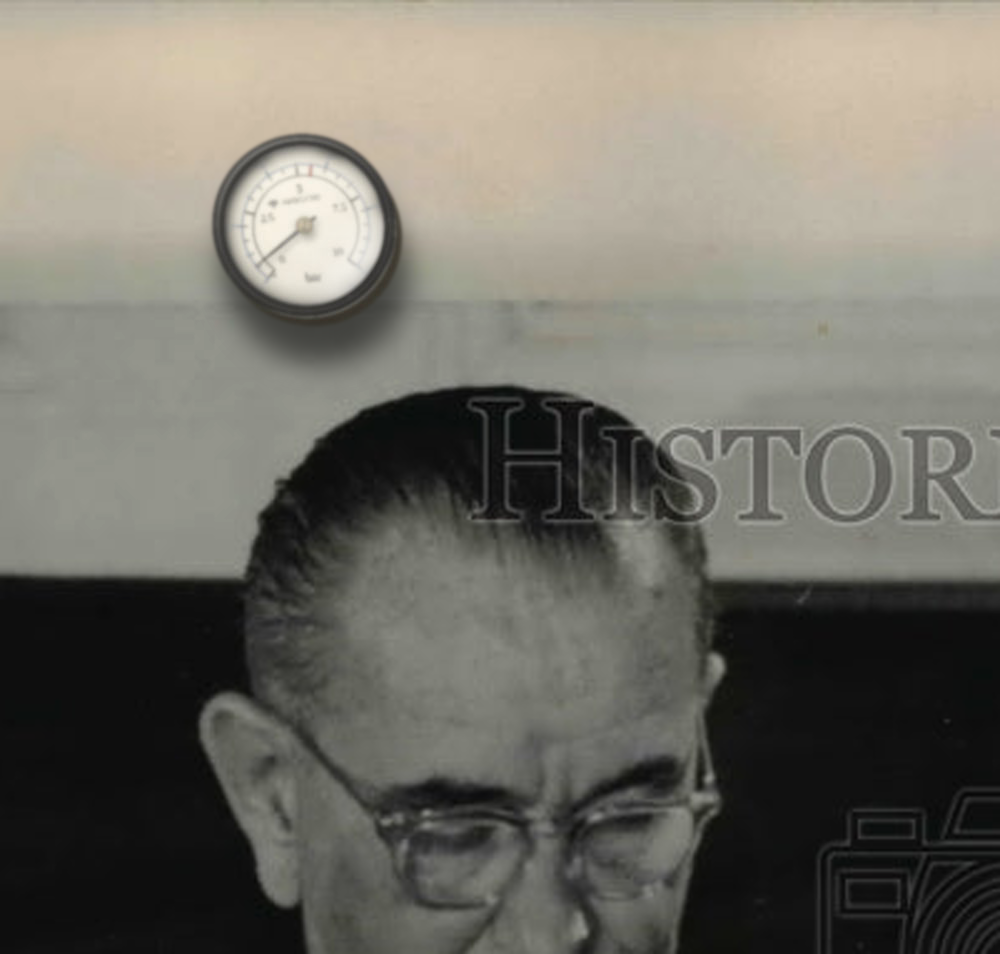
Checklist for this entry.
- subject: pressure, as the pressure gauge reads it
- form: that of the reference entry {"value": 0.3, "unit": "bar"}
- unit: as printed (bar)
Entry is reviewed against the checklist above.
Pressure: {"value": 0.5, "unit": "bar"}
